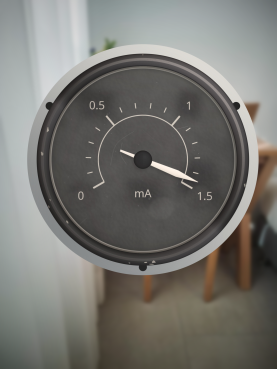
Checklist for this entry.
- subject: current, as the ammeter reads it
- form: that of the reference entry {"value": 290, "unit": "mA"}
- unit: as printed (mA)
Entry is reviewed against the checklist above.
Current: {"value": 1.45, "unit": "mA"}
